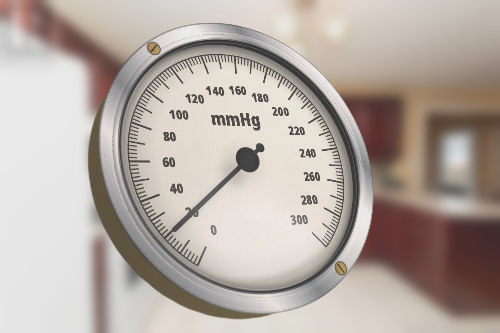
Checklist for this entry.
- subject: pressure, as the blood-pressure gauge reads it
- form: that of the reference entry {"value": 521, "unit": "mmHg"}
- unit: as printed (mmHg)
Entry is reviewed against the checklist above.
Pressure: {"value": 20, "unit": "mmHg"}
